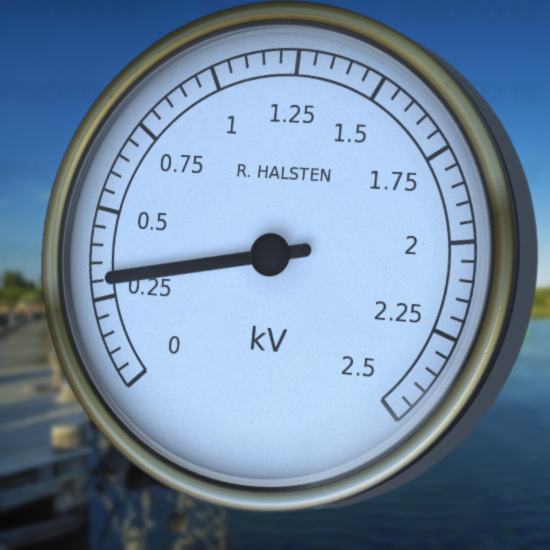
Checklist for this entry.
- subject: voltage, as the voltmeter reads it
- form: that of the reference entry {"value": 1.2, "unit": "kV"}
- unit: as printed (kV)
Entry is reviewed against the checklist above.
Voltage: {"value": 0.3, "unit": "kV"}
